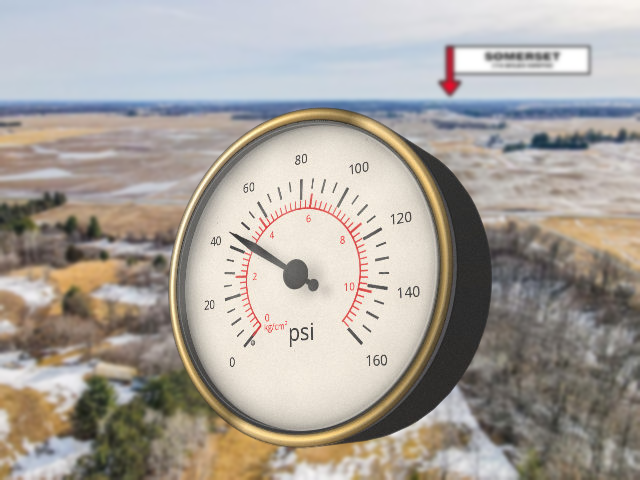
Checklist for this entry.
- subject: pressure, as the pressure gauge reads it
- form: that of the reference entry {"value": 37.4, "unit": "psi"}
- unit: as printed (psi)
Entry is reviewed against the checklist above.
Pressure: {"value": 45, "unit": "psi"}
